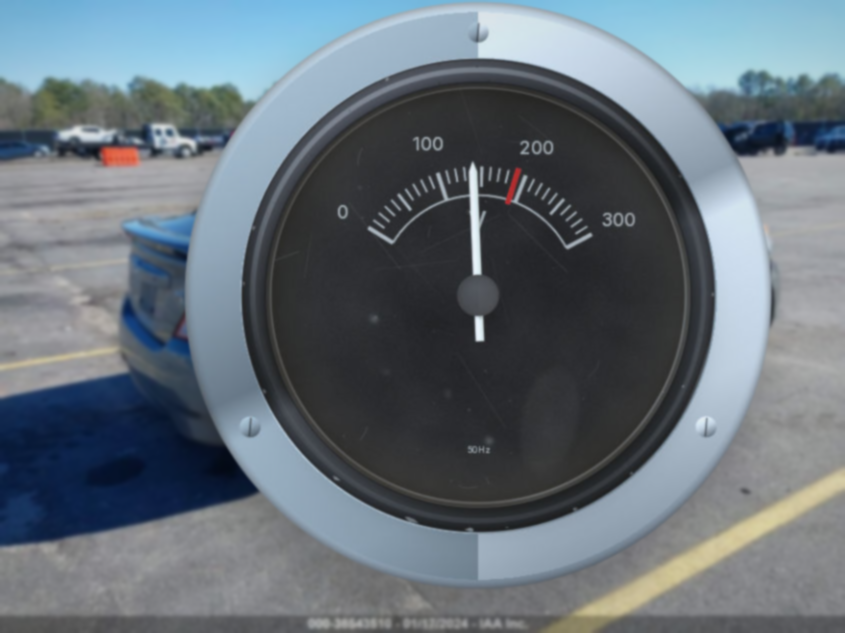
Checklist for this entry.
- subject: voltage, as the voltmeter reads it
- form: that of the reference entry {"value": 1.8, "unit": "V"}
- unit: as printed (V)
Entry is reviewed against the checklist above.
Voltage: {"value": 140, "unit": "V"}
